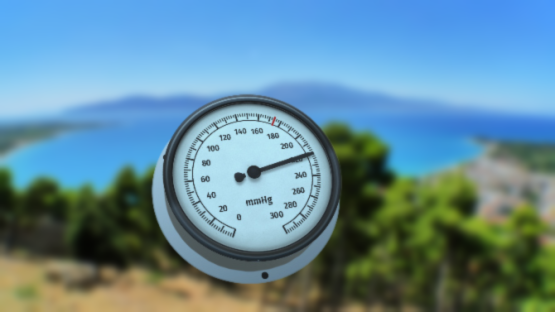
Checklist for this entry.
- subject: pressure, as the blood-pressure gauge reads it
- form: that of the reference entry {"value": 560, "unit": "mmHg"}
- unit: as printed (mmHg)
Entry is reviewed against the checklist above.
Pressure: {"value": 220, "unit": "mmHg"}
